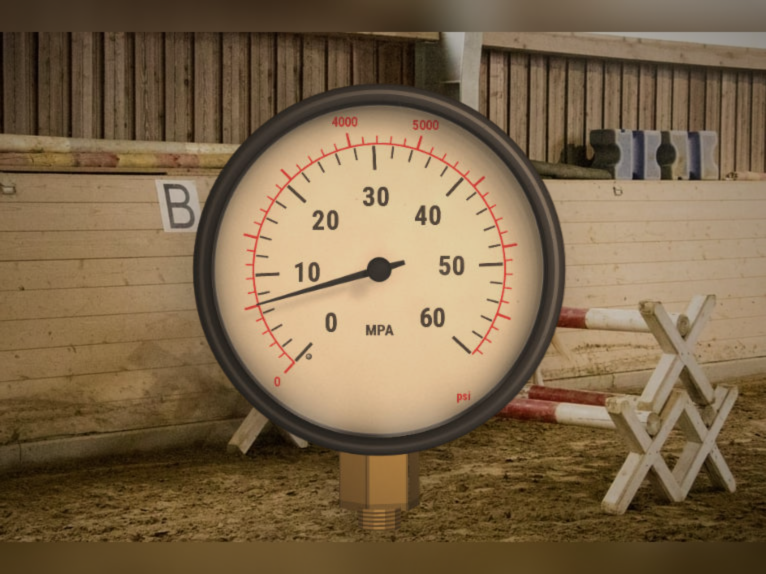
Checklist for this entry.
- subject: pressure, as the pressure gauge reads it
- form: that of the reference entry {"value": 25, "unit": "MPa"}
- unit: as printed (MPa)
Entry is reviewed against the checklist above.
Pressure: {"value": 7, "unit": "MPa"}
